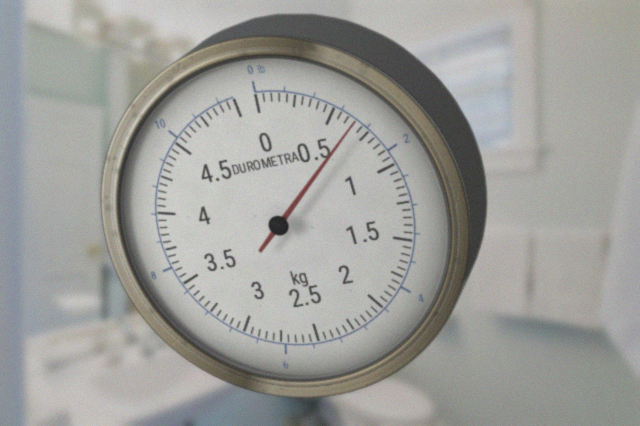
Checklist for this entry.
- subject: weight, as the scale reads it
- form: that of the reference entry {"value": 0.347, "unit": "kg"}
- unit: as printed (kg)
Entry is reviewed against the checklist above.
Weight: {"value": 0.65, "unit": "kg"}
